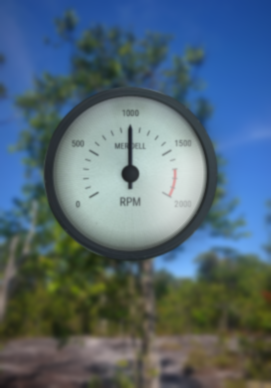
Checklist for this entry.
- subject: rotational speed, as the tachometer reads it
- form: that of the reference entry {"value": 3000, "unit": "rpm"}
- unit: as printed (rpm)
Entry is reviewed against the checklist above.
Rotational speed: {"value": 1000, "unit": "rpm"}
